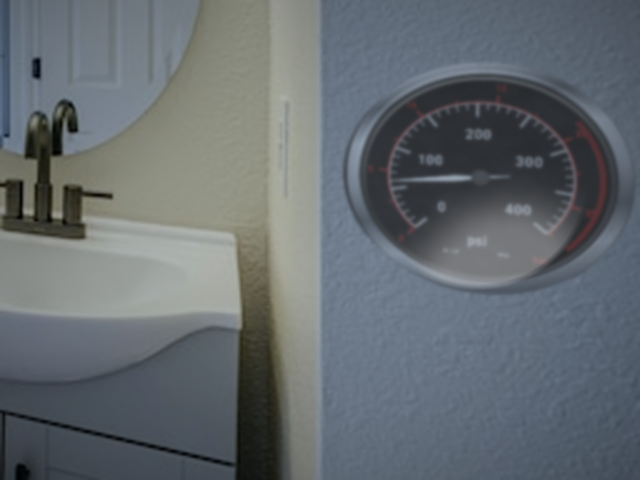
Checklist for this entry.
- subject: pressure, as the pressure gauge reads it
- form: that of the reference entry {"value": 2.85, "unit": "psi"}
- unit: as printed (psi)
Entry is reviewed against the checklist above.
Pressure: {"value": 60, "unit": "psi"}
